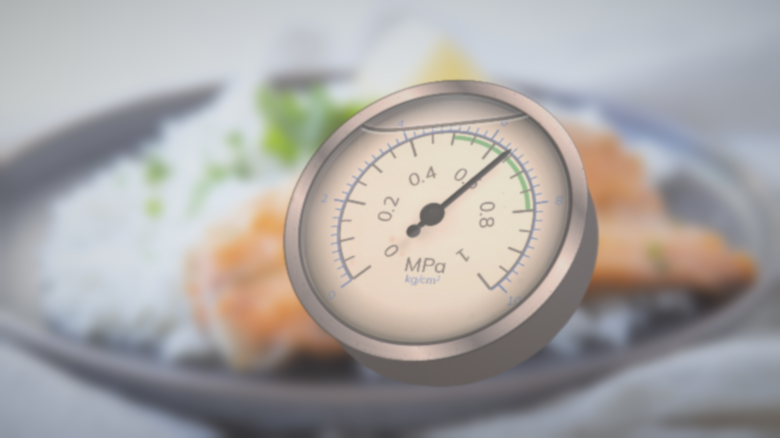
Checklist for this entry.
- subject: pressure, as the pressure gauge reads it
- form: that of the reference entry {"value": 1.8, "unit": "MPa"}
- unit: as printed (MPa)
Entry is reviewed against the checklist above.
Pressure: {"value": 0.65, "unit": "MPa"}
